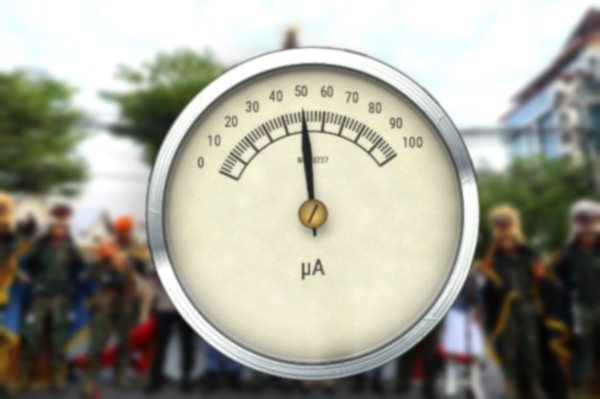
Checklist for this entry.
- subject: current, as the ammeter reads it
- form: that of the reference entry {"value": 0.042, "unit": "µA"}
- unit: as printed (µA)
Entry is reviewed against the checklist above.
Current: {"value": 50, "unit": "µA"}
